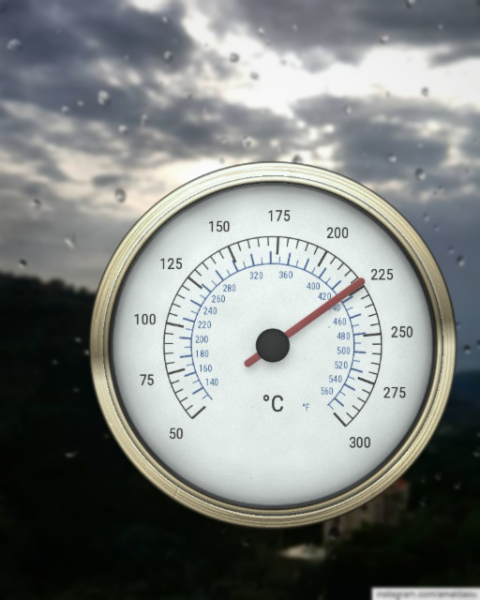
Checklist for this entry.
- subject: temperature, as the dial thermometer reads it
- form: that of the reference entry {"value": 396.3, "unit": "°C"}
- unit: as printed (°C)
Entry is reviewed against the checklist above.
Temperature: {"value": 222.5, "unit": "°C"}
